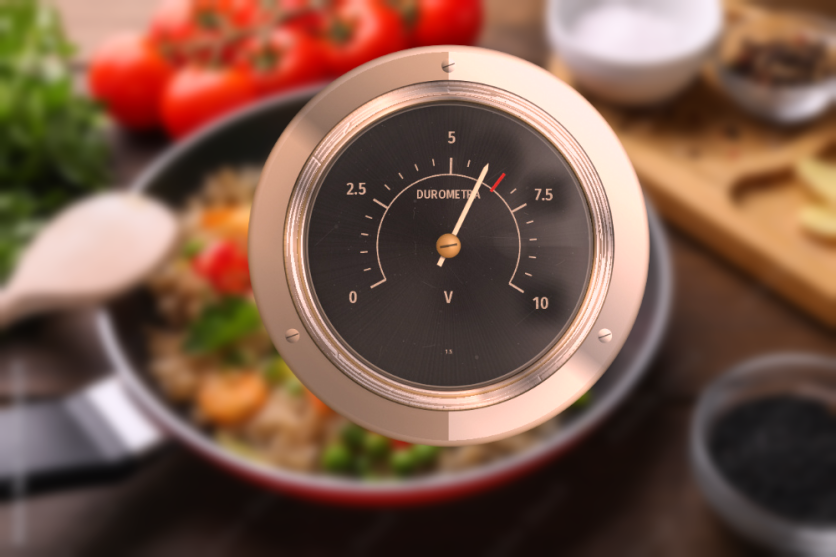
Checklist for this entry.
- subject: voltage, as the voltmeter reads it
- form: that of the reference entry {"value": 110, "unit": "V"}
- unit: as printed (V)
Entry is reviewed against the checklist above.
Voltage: {"value": 6, "unit": "V"}
